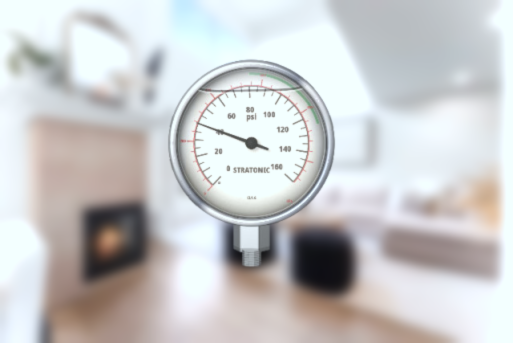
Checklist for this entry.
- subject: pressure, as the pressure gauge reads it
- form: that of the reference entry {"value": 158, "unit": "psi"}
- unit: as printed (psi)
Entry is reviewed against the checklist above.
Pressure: {"value": 40, "unit": "psi"}
